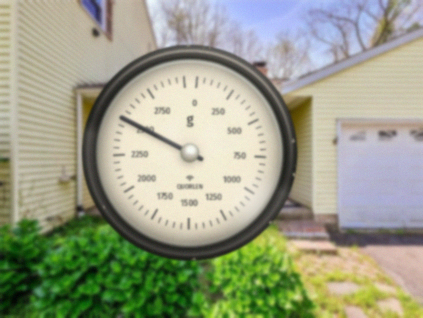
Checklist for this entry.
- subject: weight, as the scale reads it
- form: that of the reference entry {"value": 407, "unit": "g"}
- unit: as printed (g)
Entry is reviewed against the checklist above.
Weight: {"value": 2500, "unit": "g"}
